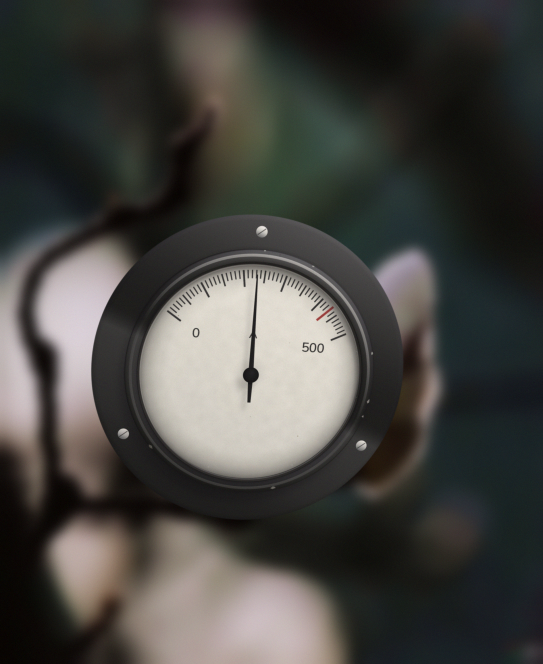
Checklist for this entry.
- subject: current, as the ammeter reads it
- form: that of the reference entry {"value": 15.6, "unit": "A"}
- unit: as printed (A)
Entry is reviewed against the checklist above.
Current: {"value": 230, "unit": "A"}
